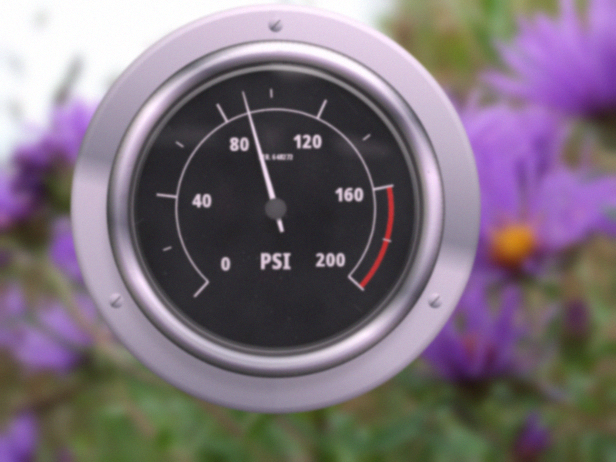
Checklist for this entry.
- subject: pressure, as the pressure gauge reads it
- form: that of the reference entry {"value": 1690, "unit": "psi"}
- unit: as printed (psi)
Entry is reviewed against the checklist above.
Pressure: {"value": 90, "unit": "psi"}
